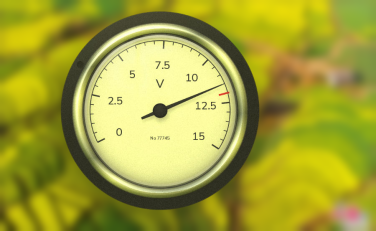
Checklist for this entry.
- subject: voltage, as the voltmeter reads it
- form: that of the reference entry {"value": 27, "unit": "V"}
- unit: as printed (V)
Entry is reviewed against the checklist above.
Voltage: {"value": 11.5, "unit": "V"}
